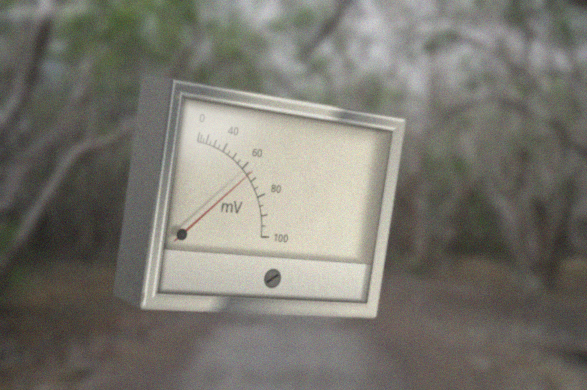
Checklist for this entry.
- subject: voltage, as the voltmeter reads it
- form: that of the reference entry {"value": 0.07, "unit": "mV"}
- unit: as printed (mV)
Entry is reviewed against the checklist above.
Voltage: {"value": 65, "unit": "mV"}
